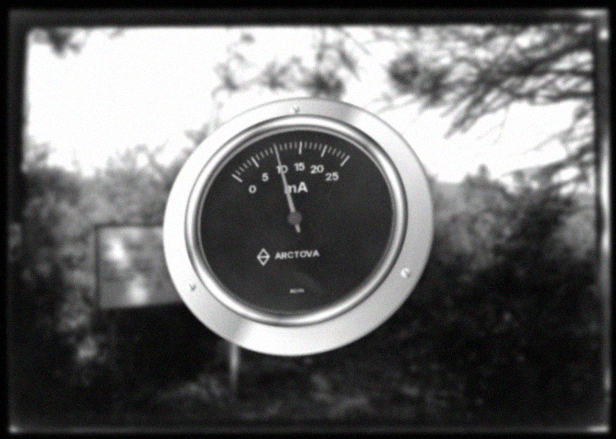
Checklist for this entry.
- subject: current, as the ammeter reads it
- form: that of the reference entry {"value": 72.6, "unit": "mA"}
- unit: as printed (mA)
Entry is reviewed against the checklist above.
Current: {"value": 10, "unit": "mA"}
